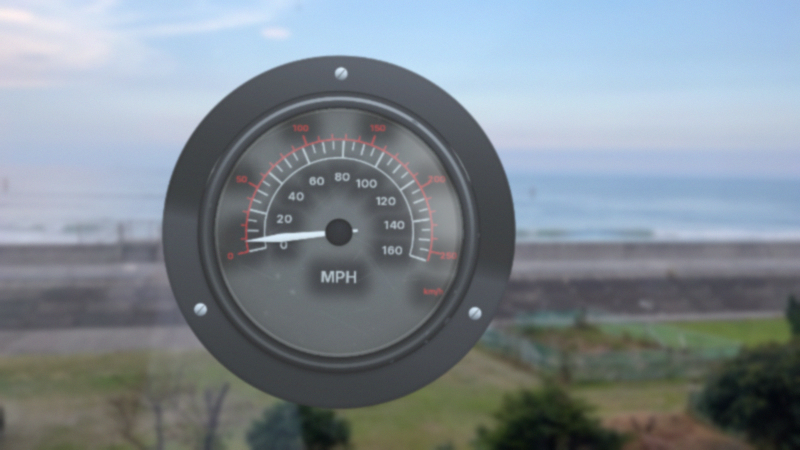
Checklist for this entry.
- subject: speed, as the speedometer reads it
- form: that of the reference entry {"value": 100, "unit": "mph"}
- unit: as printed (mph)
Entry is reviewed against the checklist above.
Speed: {"value": 5, "unit": "mph"}
